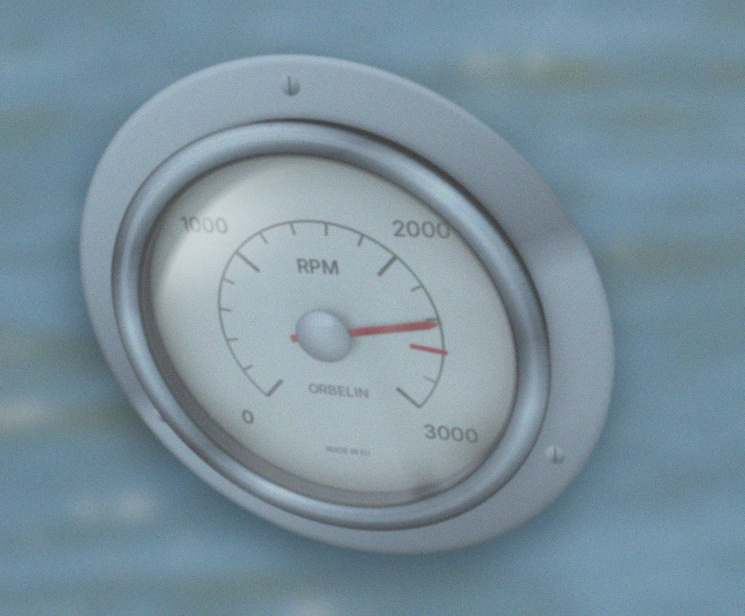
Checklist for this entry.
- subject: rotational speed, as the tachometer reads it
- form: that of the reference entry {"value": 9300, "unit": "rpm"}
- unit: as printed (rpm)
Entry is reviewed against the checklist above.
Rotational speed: {"value": 2400, "unit": "rpm"}
